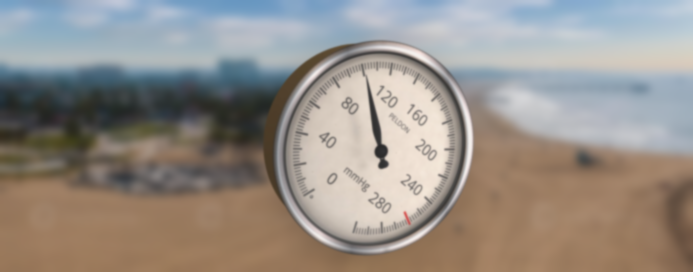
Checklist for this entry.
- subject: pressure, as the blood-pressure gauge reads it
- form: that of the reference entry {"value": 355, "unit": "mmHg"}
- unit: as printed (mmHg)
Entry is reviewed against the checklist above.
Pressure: {"value": 100, "unit": "mmHg"}
